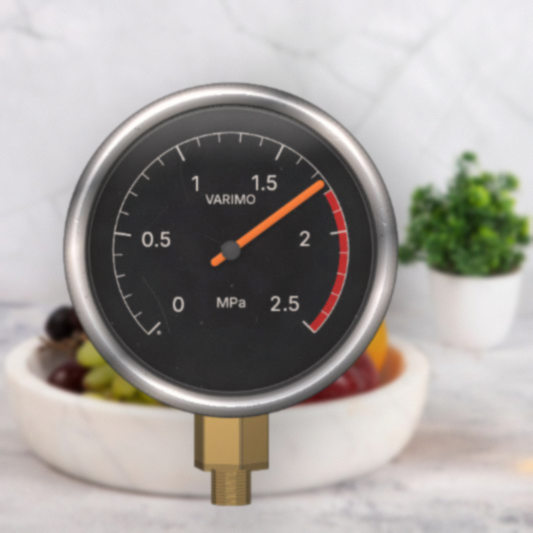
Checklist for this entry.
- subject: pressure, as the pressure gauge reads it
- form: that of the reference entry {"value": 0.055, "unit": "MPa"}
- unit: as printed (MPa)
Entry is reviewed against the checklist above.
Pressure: {"value": 1.75, "unit": "MPa"}
